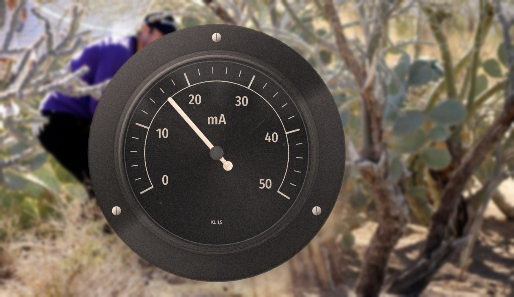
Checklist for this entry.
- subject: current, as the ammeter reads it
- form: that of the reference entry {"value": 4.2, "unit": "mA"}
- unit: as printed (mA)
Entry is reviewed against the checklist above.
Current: {"value": 16, "unit": "mA"}
